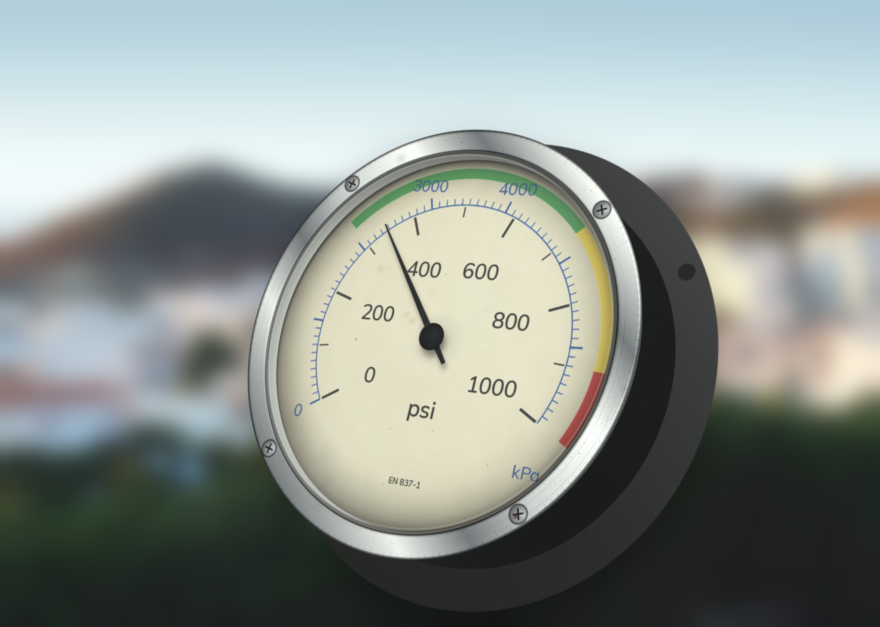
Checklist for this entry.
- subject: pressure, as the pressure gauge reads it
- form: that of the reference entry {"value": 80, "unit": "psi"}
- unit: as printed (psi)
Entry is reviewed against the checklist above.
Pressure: {"value": 350, "unit": "psi"}
